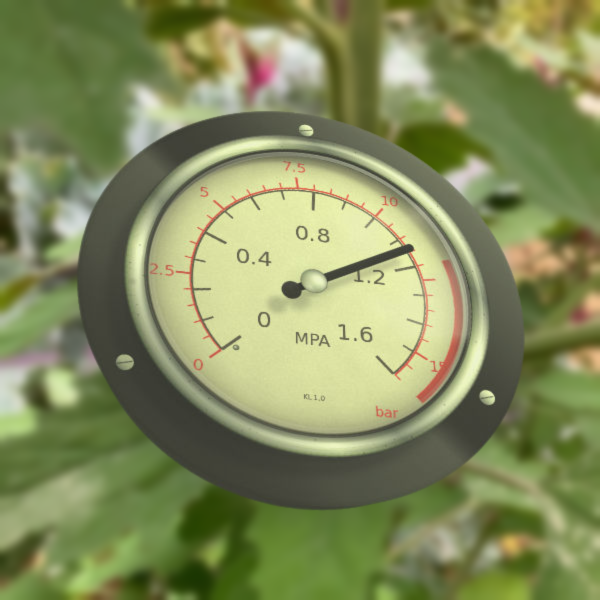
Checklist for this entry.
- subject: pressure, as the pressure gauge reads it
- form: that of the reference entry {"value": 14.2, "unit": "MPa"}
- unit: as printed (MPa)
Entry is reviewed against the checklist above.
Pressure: {"value": 1.15, "unit": "MPa"}
